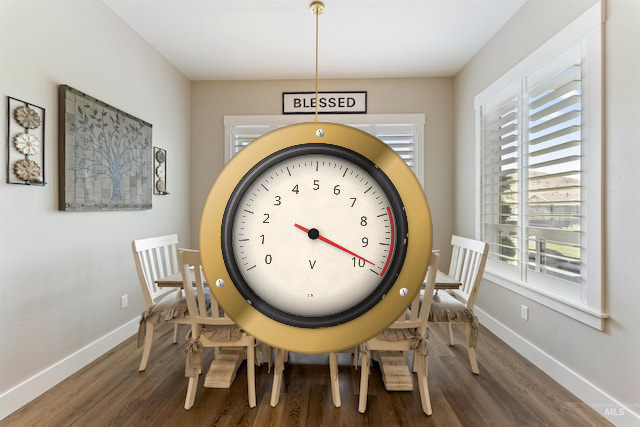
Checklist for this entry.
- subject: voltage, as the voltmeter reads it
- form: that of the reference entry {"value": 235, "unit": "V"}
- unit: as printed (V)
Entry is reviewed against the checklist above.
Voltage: {"value": 9.8, "unit": "V"}
